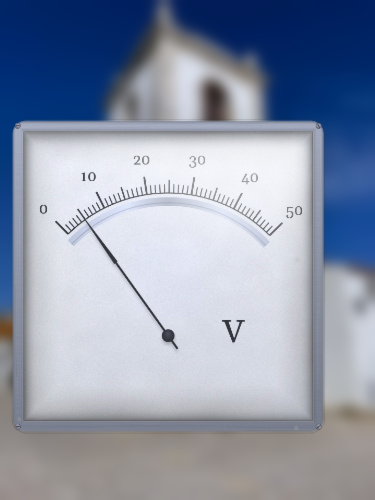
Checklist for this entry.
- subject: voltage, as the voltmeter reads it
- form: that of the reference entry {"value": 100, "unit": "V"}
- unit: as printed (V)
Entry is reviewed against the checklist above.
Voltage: {"value": 5, "unit": "V"}
